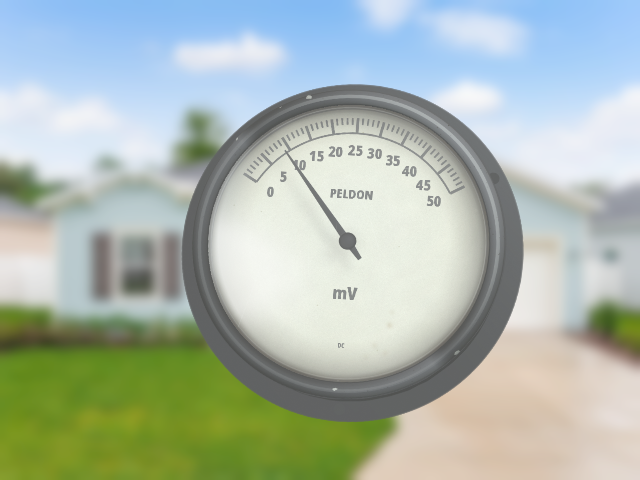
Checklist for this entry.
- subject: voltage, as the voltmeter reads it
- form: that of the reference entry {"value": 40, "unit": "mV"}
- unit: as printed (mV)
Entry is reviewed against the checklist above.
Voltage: {"value": 9, "unit": "mV"}
